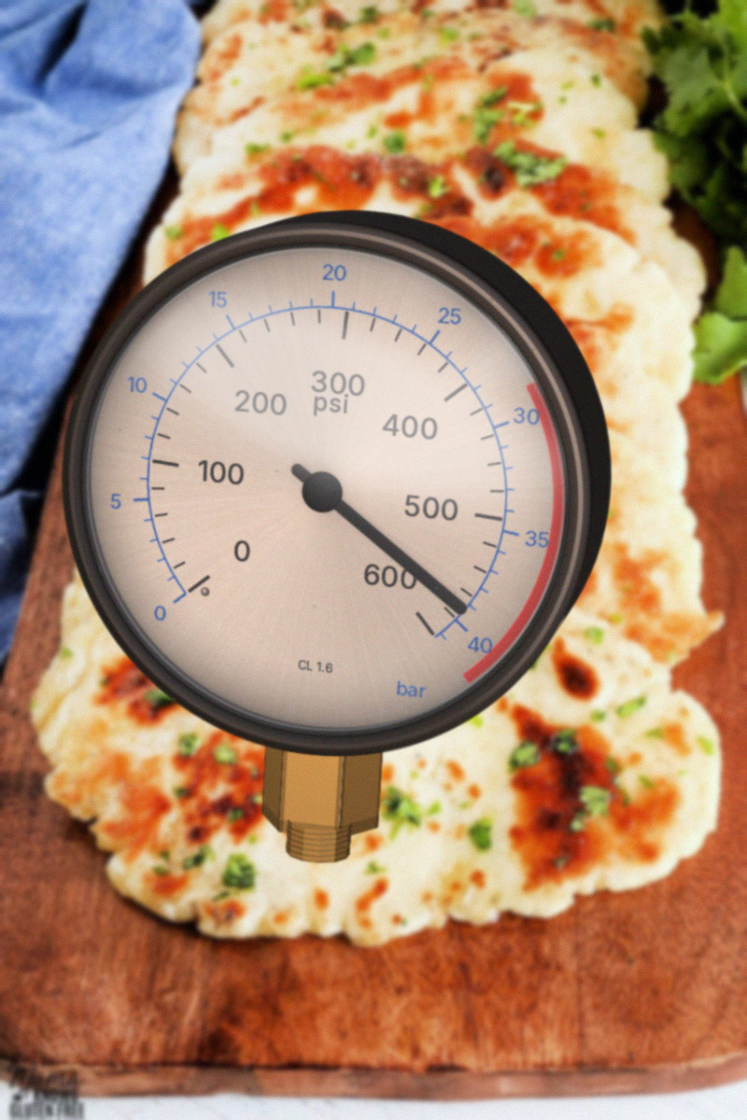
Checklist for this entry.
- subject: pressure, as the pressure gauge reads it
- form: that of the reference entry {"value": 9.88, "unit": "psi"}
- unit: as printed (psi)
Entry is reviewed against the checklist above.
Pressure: {"value": 570, "unit": "psi"}
